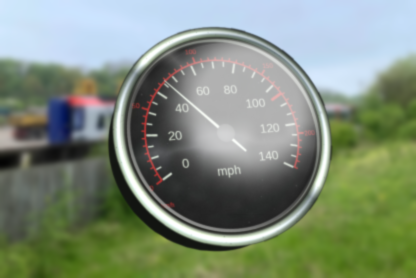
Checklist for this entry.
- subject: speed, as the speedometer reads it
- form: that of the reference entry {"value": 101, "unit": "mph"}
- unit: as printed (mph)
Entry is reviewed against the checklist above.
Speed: {"value": 45, "unit": "mph"}
